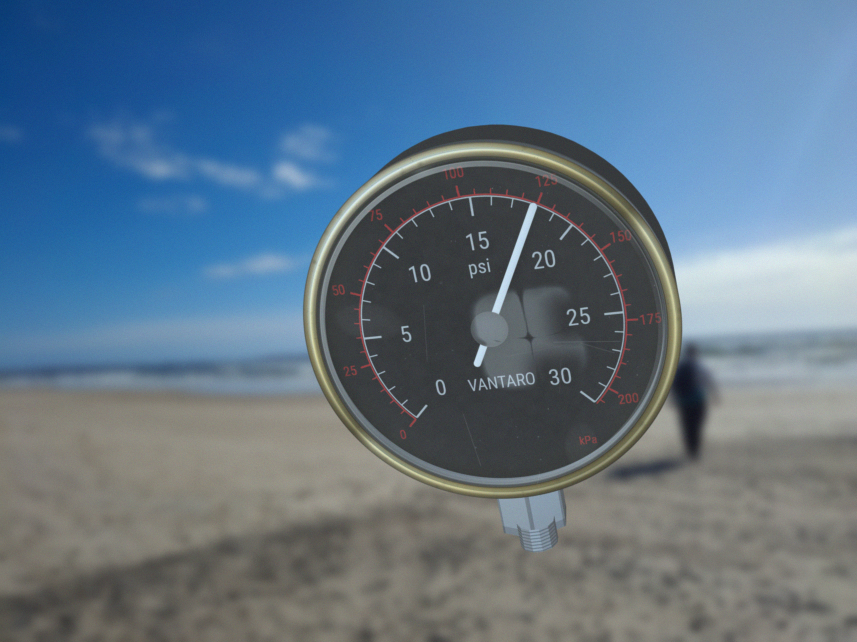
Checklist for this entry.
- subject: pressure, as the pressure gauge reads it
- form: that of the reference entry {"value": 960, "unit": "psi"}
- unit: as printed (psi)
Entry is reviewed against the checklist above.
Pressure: {"value": 18, "unit": "psi"}
